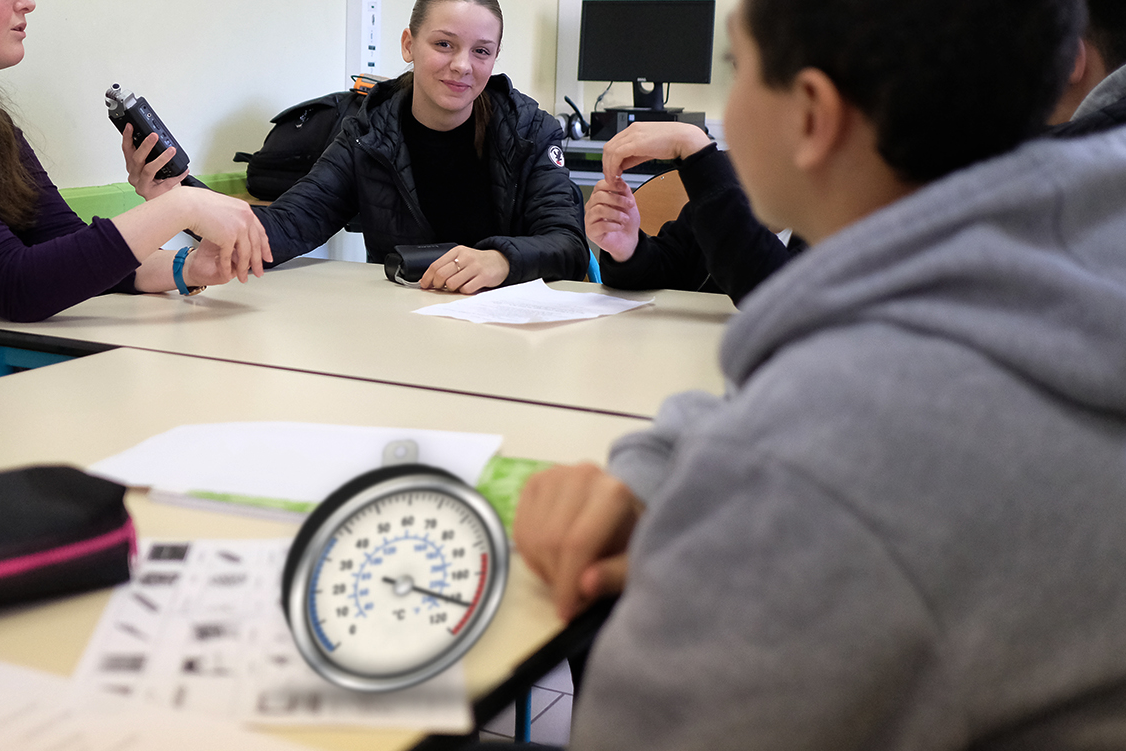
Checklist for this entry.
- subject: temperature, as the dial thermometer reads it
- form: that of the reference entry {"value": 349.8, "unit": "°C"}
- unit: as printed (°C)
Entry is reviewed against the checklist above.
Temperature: {"value": 110, "unit": "°C"}
